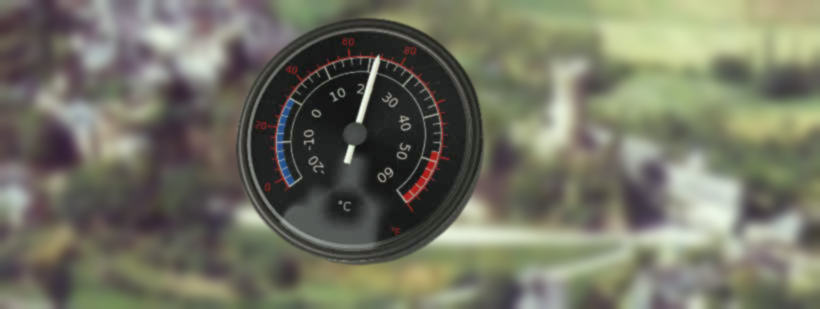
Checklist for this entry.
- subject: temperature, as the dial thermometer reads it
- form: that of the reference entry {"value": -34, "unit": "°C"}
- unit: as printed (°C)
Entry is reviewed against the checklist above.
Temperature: {"value": 22, "unit": "°C"}
